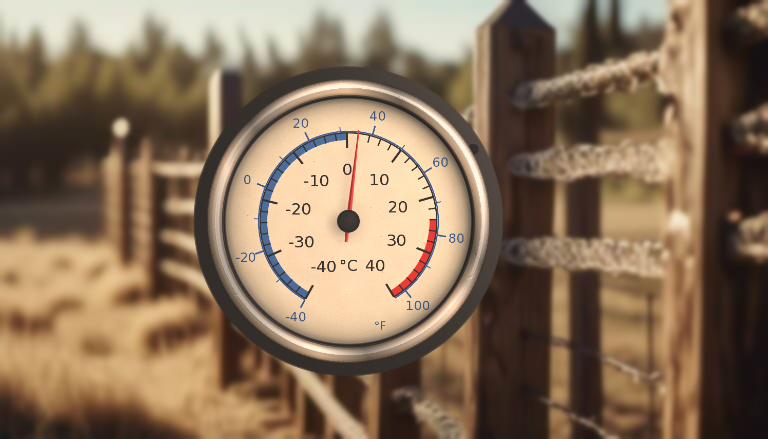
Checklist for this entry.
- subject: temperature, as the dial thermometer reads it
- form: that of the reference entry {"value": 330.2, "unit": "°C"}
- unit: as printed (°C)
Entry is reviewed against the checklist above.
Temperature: {"value": 2, "unit": "°C"}
